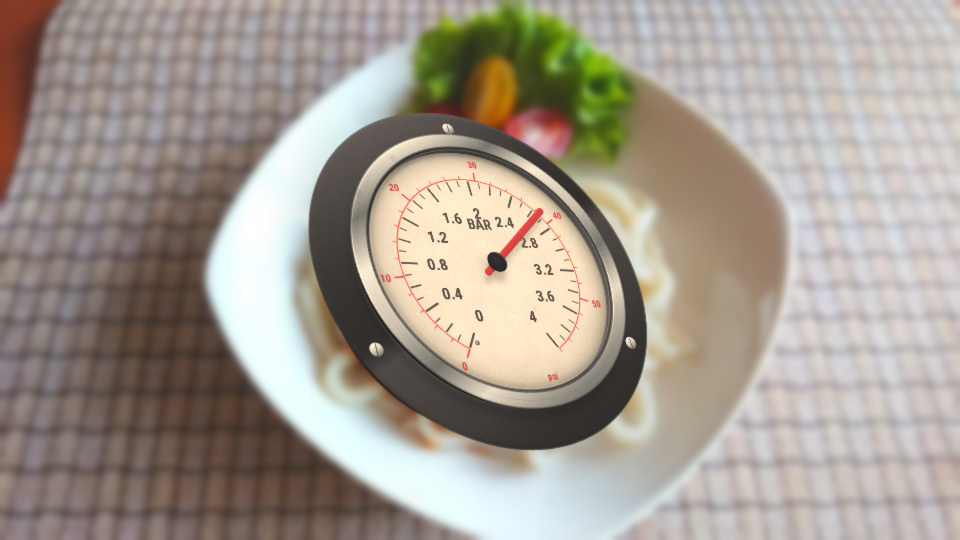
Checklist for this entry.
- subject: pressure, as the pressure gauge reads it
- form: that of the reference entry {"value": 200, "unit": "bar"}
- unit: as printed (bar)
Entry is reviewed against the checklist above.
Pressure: {"value": 2.65, "unit": "bar"}
